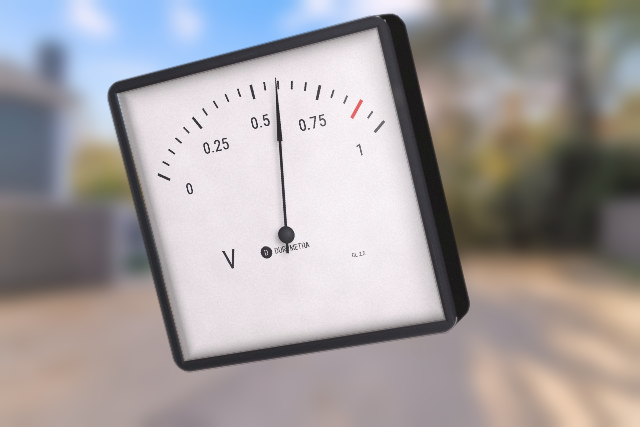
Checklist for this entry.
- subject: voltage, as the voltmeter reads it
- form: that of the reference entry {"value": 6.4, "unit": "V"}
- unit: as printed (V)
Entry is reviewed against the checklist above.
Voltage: {"value": 0.6, "unit": "V"}
